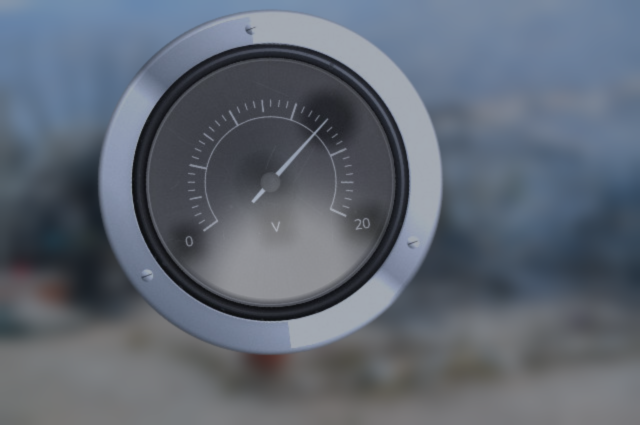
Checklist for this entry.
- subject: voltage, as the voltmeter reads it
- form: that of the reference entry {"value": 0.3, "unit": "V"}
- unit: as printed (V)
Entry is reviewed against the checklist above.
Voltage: {"value": 14, "unit": "V"}
